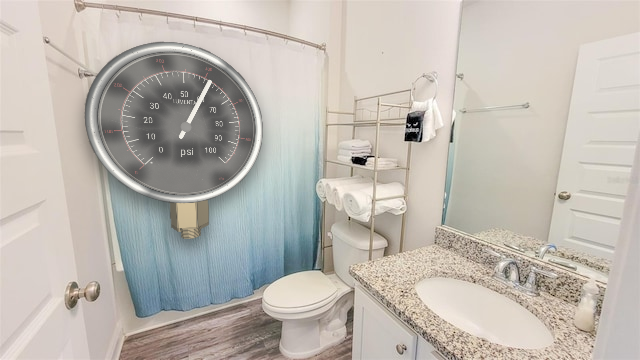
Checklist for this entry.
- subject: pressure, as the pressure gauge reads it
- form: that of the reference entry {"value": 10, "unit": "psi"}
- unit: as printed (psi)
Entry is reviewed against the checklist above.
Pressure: {"value": 60, "unit": "psi"}
